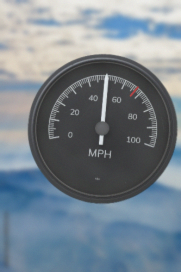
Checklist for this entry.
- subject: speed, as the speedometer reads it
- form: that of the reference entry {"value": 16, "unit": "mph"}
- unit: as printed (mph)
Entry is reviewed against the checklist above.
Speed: {"value": 50, "unit": "mph"}
